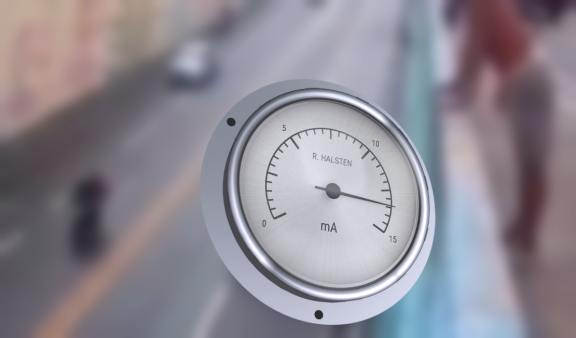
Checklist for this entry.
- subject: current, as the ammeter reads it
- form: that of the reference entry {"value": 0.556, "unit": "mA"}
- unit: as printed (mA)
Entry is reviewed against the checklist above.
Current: {"value": 13.5, "unit": "mA"}
